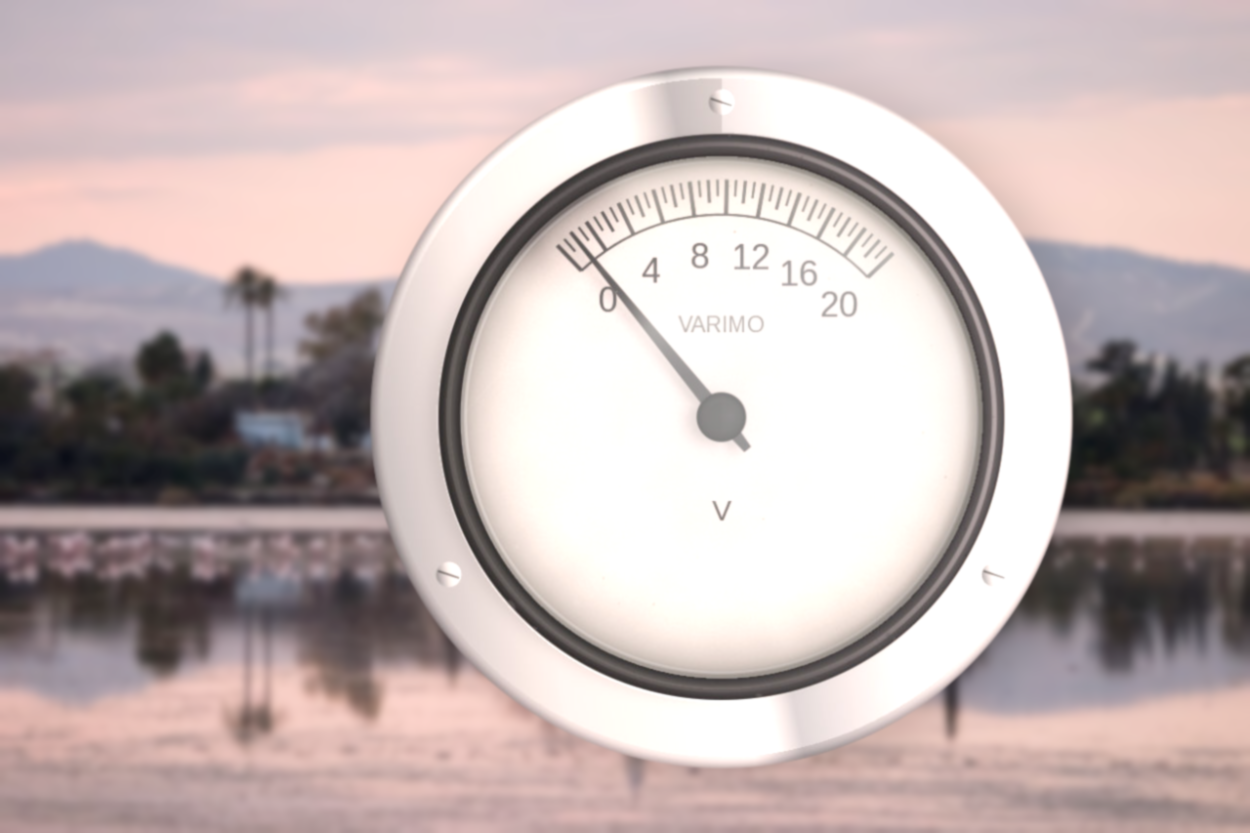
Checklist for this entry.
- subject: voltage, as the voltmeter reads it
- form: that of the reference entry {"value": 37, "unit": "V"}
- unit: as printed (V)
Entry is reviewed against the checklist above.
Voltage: {"value": 1, "unit": "V"}
